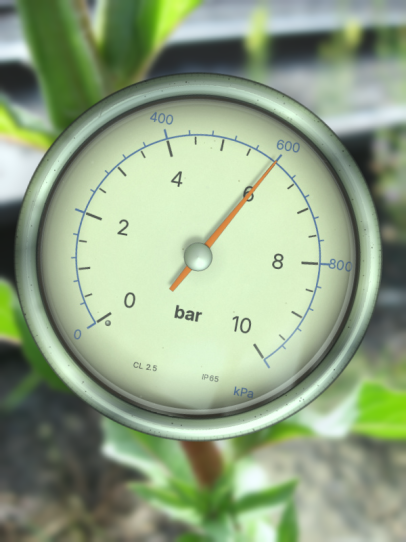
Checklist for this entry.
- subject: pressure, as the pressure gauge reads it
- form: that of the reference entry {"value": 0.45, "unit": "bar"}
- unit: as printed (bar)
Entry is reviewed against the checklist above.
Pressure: {"value": 6, "unit": "bar"}
